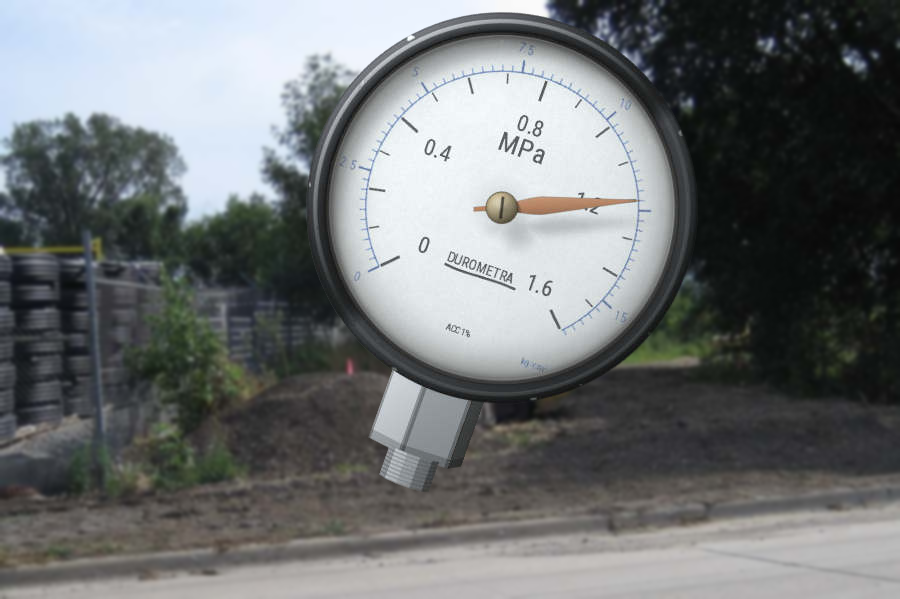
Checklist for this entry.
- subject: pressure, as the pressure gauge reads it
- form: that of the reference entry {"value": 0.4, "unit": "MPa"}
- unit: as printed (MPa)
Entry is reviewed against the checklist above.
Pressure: {"value": 1.2, "unit": "MPa"}
